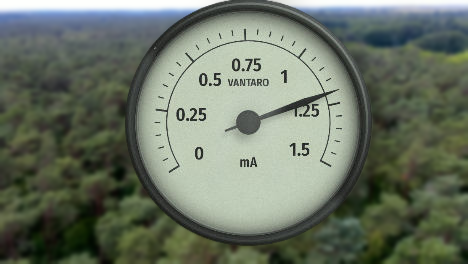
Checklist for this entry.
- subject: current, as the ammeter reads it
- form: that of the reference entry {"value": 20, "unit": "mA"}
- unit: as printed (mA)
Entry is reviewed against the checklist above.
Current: {"value": 1.2, "unit": "mA"}
